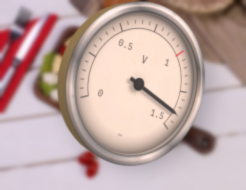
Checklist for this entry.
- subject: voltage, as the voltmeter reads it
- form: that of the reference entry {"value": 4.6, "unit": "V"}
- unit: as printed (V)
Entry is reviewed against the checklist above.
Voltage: {"value": 1.4, "unit": "V"}
